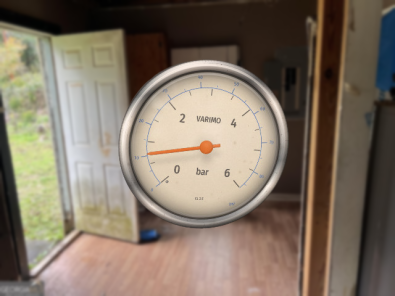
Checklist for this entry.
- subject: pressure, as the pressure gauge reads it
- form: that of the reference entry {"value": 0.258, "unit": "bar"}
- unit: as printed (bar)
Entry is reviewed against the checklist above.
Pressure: {"value": 0.75, "unit": "bar"}
